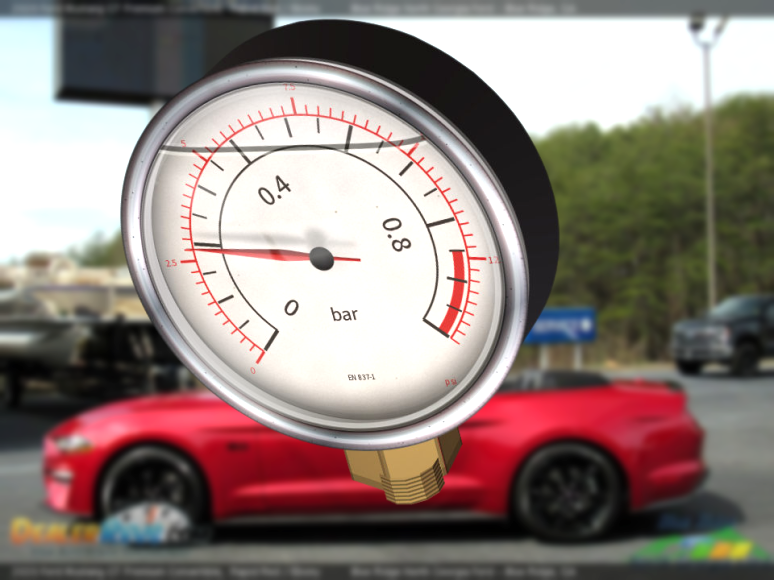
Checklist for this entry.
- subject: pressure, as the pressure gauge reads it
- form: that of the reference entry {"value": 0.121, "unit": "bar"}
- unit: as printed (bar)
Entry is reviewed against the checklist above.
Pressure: {"value": 0.2, "unit": "bar"}
